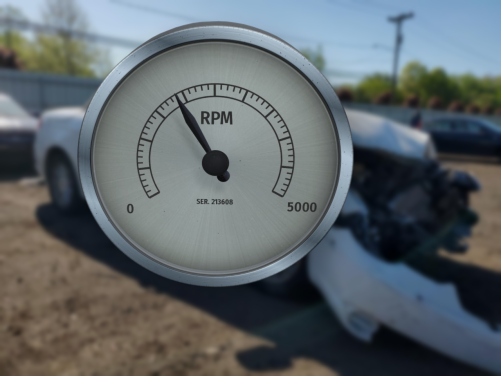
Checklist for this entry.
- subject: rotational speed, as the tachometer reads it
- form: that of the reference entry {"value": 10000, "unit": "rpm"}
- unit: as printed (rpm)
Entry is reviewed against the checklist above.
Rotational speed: {"value": 1900, "unit": "rpm"}
